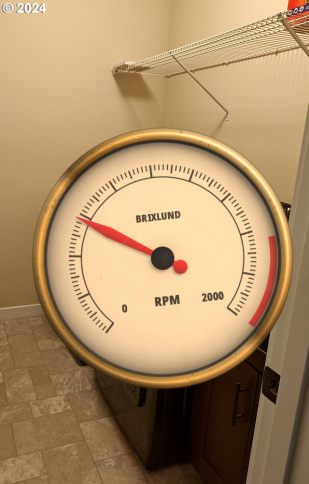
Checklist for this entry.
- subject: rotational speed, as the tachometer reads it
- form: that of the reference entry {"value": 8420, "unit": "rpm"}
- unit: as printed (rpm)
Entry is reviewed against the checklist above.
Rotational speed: {"value": 580, "unit": "rpm"}
